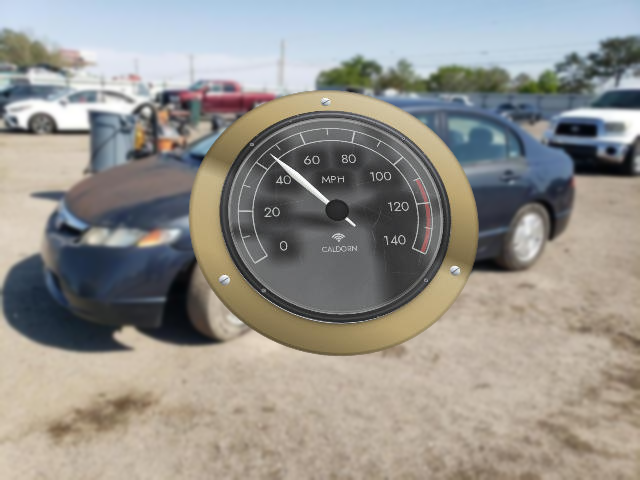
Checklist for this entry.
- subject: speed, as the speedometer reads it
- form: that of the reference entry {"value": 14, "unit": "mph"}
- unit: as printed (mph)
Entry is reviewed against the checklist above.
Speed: {"value": 45, "unit": "mph"}
